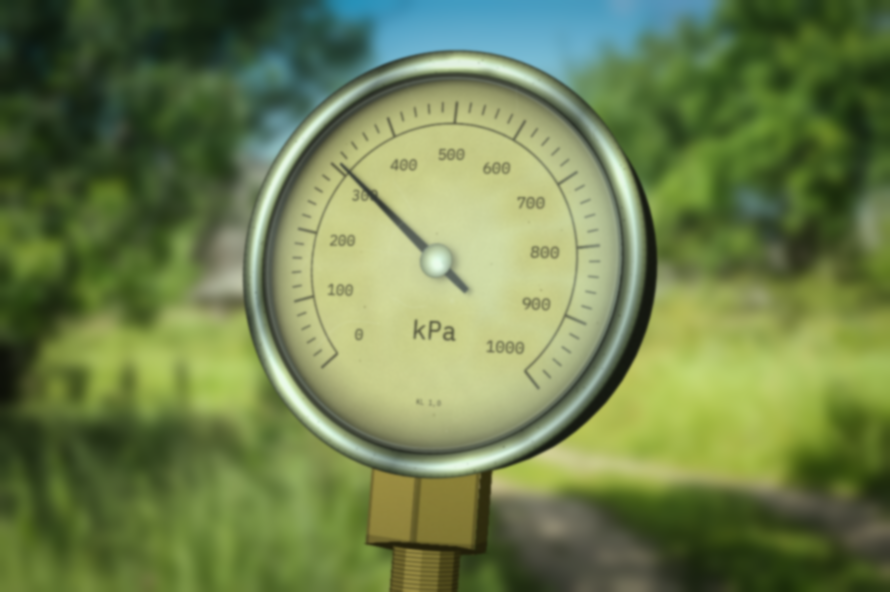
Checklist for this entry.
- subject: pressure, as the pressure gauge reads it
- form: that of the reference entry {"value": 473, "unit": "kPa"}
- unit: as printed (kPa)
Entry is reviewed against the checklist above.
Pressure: {"value": 310, "unit": "kPa"}
